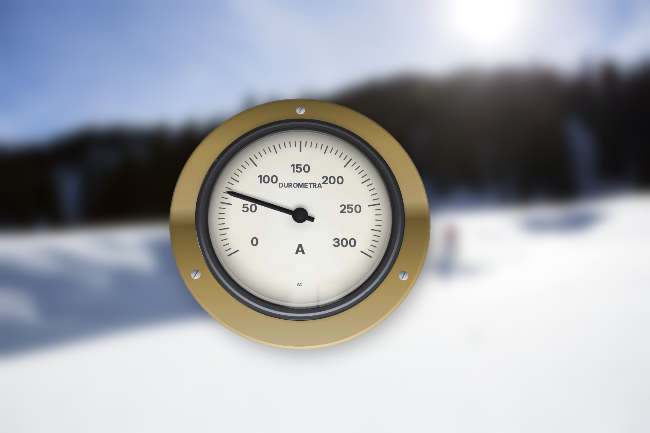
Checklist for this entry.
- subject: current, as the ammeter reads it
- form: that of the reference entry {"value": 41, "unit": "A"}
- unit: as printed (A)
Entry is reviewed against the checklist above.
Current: {"value": 60, "unit": "A"}
